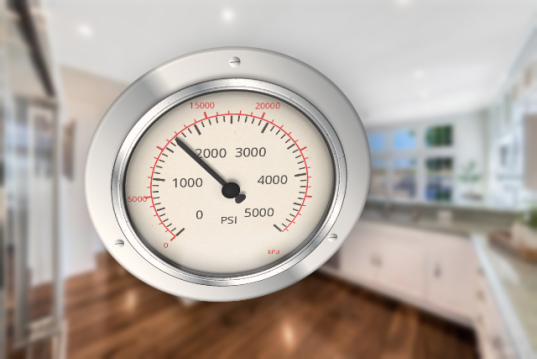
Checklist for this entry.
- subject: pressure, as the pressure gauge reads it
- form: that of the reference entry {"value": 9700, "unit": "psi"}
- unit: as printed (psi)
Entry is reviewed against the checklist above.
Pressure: {"value": 1700, "unit": "psi"}
